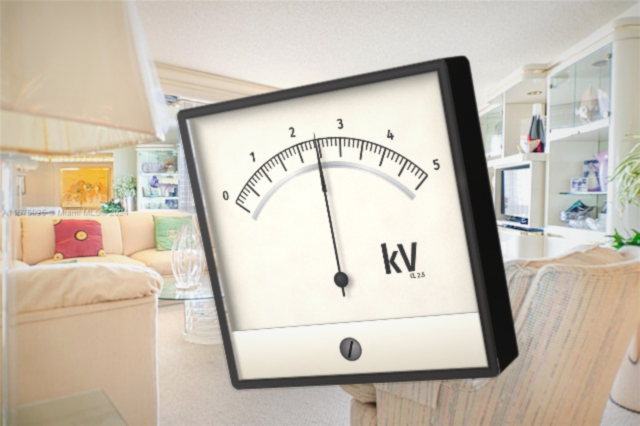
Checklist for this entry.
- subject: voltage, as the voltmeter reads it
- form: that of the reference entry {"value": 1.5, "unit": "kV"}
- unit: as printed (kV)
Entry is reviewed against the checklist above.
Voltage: {"value": 2.5, "unit": "kV"}
